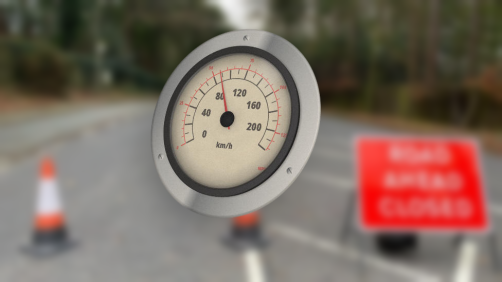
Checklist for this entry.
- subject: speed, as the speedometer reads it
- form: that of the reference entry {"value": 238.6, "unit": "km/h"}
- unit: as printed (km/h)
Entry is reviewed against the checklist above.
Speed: {"value": 90, "unit": "km/h"}
